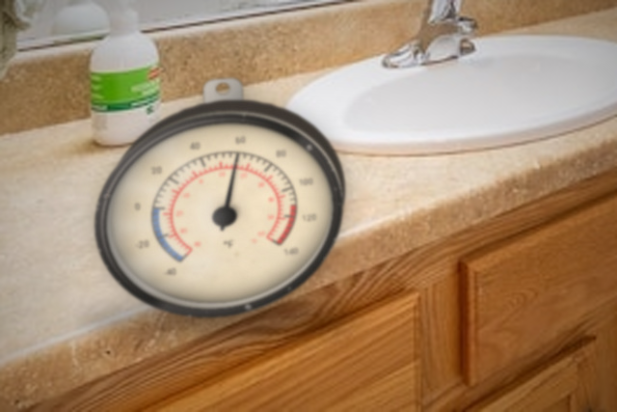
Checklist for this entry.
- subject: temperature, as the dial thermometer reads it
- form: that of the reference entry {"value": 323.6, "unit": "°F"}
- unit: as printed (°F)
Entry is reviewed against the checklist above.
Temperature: {"value": 60, "unit": "°F"}
